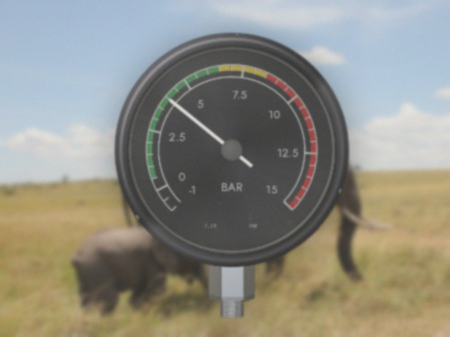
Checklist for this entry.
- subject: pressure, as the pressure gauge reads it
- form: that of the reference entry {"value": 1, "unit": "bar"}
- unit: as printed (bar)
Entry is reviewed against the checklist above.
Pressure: {"value": 4, "unit": "bar"}
